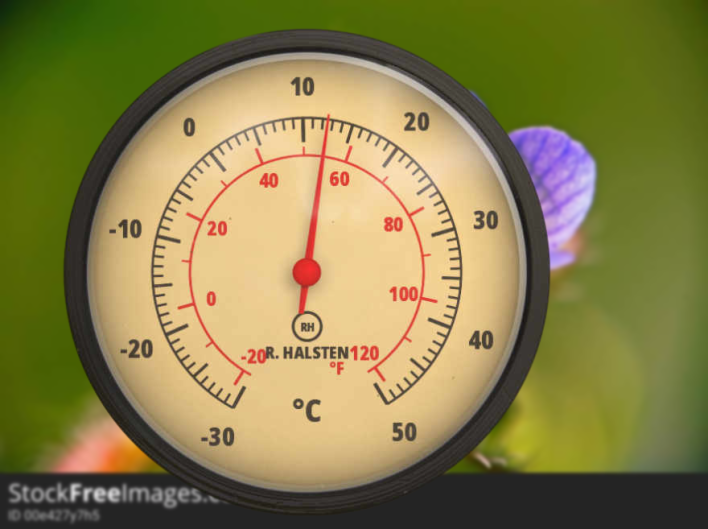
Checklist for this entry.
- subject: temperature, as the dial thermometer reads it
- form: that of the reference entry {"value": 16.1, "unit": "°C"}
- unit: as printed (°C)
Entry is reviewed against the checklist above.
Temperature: {"value": 12.5, "unit": "°C"}
